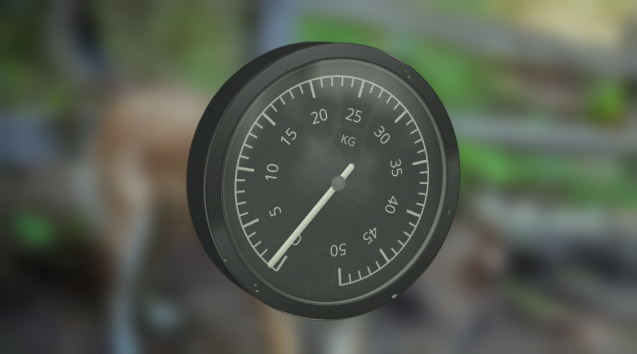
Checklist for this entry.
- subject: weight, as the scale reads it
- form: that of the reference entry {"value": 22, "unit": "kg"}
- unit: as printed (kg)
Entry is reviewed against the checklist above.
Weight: {"value": 1, "unit": "kg"}
